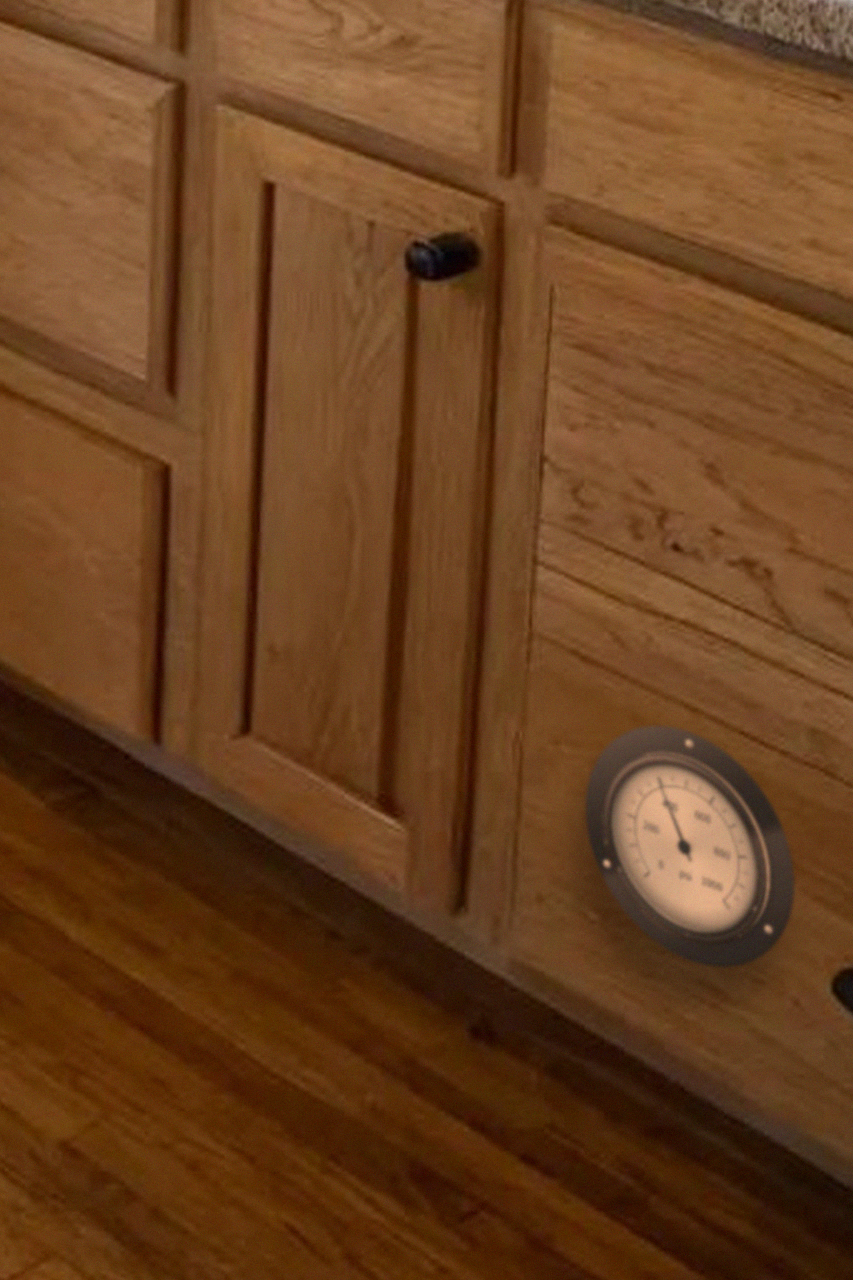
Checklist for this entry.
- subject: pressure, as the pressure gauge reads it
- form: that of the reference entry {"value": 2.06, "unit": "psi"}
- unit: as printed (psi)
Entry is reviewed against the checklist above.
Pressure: {"value": 400, "unit": "psi"}
